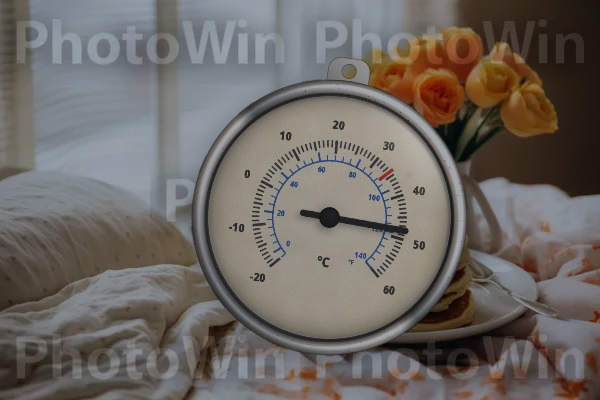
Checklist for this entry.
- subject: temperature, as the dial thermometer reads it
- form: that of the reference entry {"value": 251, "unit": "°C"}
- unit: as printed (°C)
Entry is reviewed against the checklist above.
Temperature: {"value": 48, "unit": "°C"}
